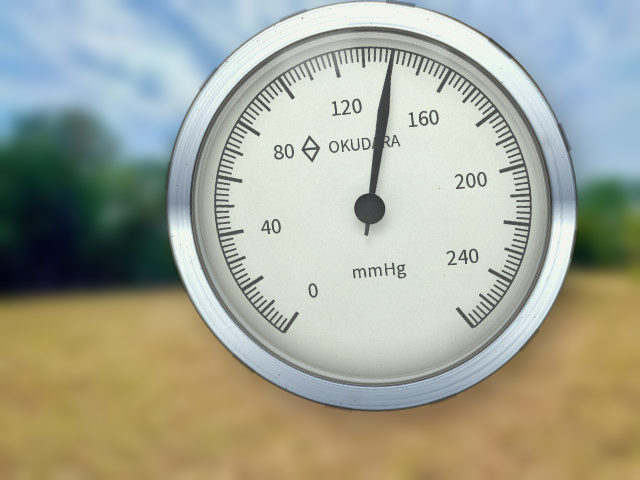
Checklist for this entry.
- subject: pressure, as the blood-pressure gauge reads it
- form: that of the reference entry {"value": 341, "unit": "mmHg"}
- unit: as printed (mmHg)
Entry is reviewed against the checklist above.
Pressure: {"value": 140, "unit": "mmHg"}
